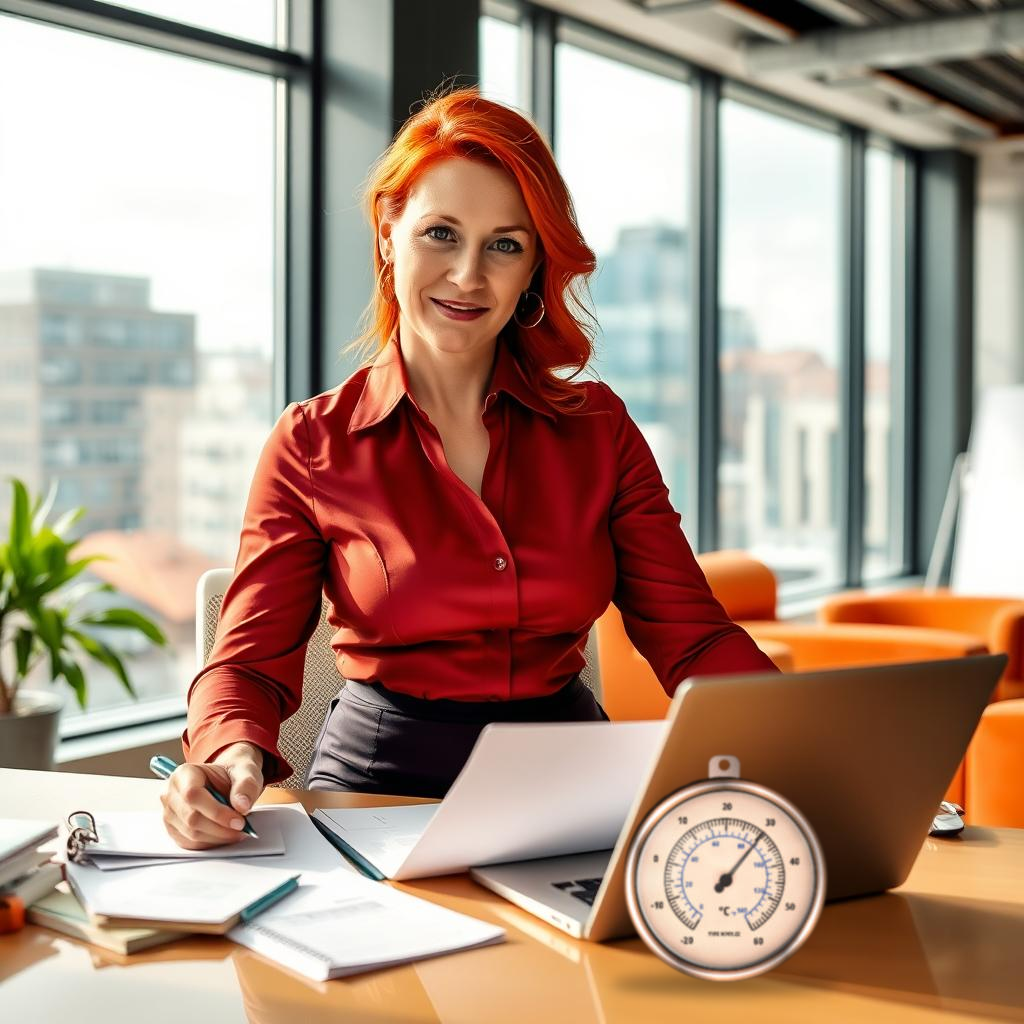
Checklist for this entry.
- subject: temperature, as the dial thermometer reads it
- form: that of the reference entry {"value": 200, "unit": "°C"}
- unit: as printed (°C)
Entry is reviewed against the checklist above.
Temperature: {"value": 30, "unit": "°C"}
